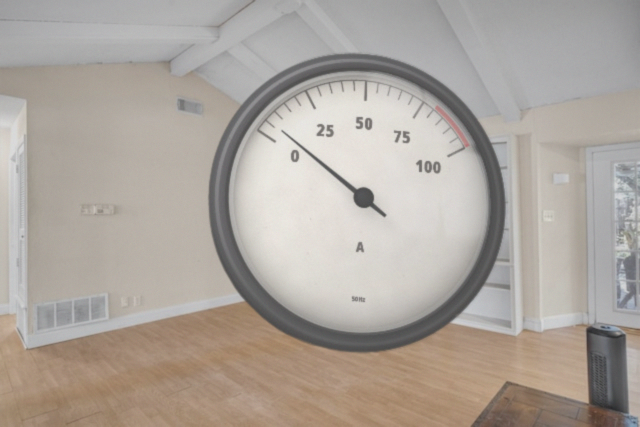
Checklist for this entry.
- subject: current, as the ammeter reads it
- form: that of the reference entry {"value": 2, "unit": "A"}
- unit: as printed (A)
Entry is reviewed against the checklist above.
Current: {"value": 5, "unit": "A"}
